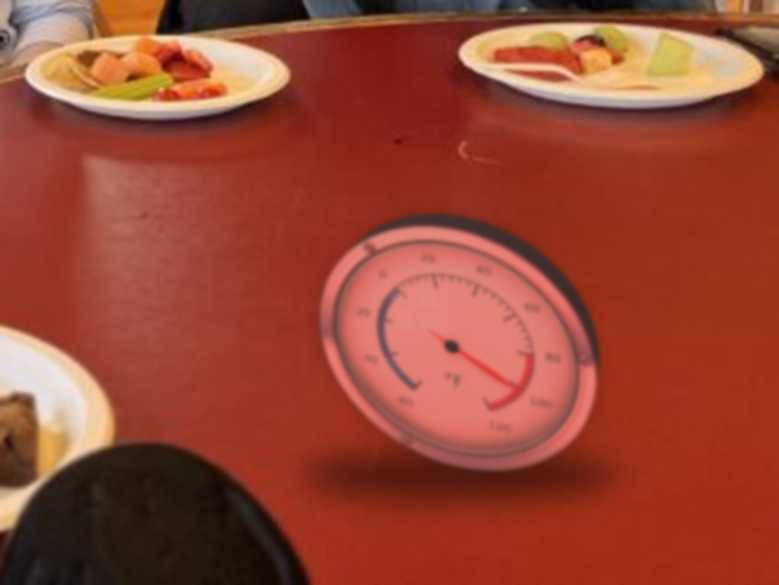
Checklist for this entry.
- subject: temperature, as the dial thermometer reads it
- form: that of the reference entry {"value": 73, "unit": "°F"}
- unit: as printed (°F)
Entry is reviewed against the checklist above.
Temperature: {"value": 100, "unit": "°F"}
